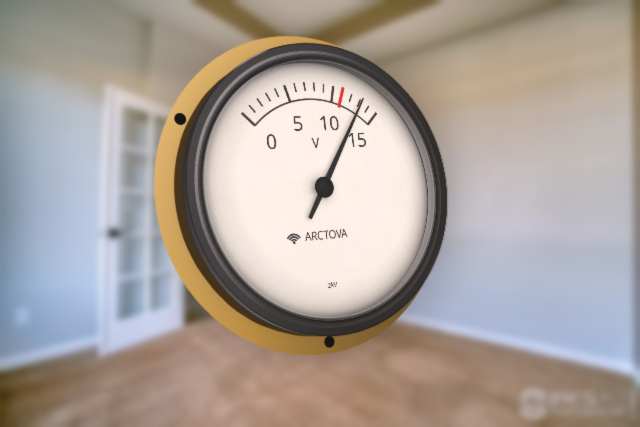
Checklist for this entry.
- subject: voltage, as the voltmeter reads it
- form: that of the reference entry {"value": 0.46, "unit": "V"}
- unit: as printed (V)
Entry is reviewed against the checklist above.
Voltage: {"value": 13, "unit": "V"}
